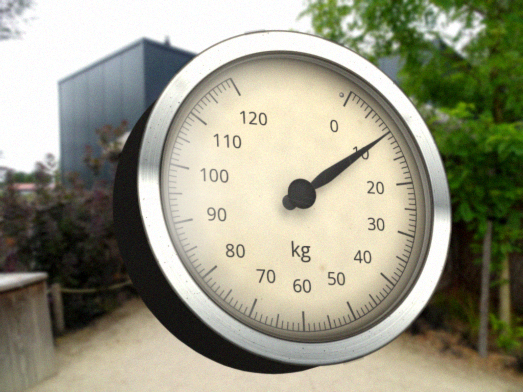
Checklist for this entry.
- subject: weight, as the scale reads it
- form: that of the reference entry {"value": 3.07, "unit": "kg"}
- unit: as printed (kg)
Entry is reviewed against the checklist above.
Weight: {"value": 10, "unit": "kg"}
